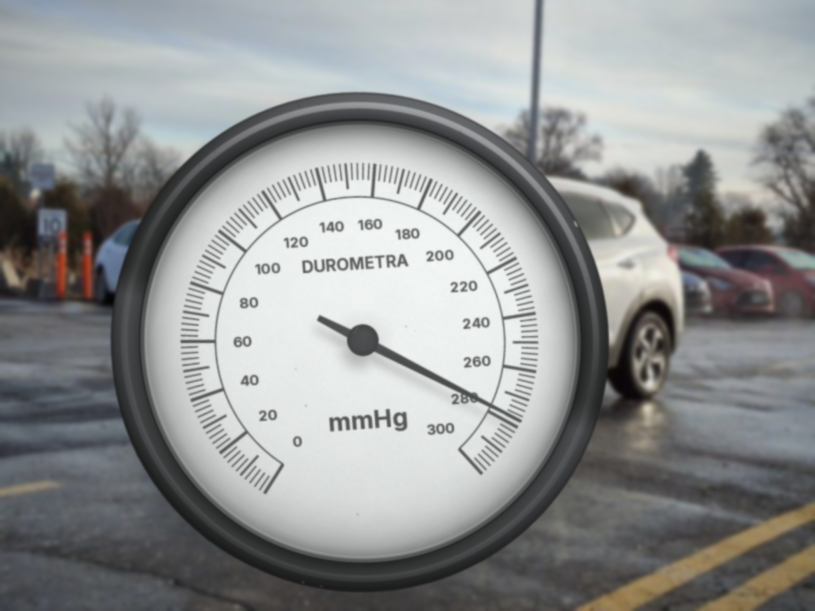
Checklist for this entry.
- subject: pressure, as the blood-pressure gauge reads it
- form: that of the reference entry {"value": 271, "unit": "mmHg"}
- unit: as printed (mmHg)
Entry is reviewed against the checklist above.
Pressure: {"value": 278, "unit": "mmHg"}
